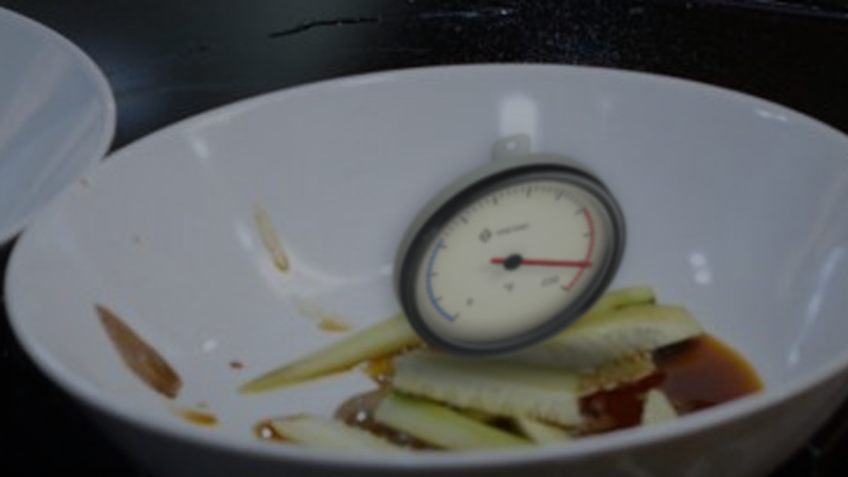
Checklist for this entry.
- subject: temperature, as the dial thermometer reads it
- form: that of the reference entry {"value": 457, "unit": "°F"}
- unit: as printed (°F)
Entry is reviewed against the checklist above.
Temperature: {"value": 200, "unit": "°F"}
